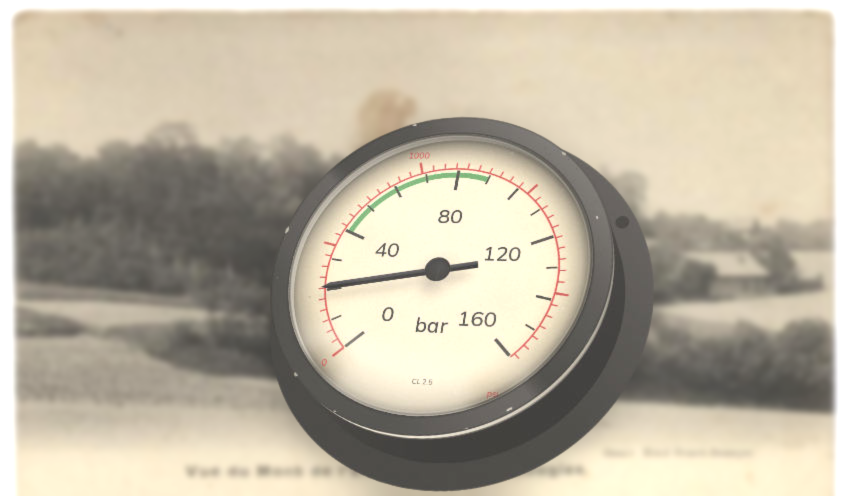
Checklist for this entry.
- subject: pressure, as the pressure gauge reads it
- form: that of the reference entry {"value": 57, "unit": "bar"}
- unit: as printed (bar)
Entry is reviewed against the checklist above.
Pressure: {"value": 20, "unit": "bar"}
